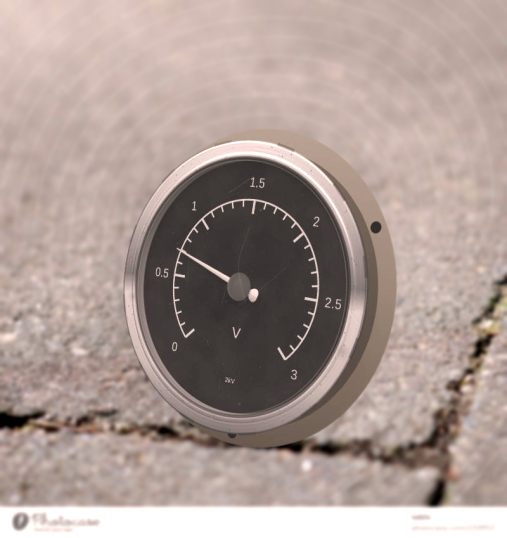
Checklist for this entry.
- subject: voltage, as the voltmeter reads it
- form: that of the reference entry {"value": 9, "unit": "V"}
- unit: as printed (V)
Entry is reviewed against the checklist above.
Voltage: {"value": 0.7, "unit": "V"}
